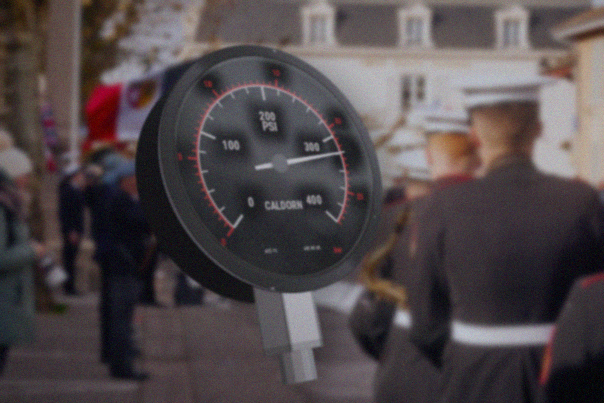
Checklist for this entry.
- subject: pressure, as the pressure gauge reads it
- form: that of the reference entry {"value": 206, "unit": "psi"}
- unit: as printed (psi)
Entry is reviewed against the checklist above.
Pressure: {"value": 320, "unit": "psi"}
